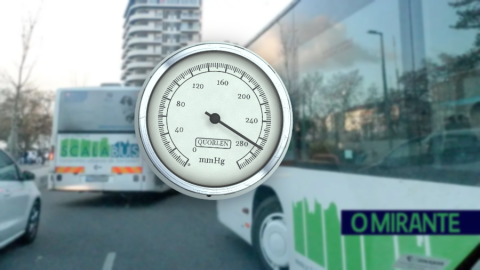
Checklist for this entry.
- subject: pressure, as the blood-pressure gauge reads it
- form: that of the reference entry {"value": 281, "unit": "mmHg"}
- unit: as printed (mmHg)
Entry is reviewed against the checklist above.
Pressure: {"value": 270, "unit": "mmHg"}
